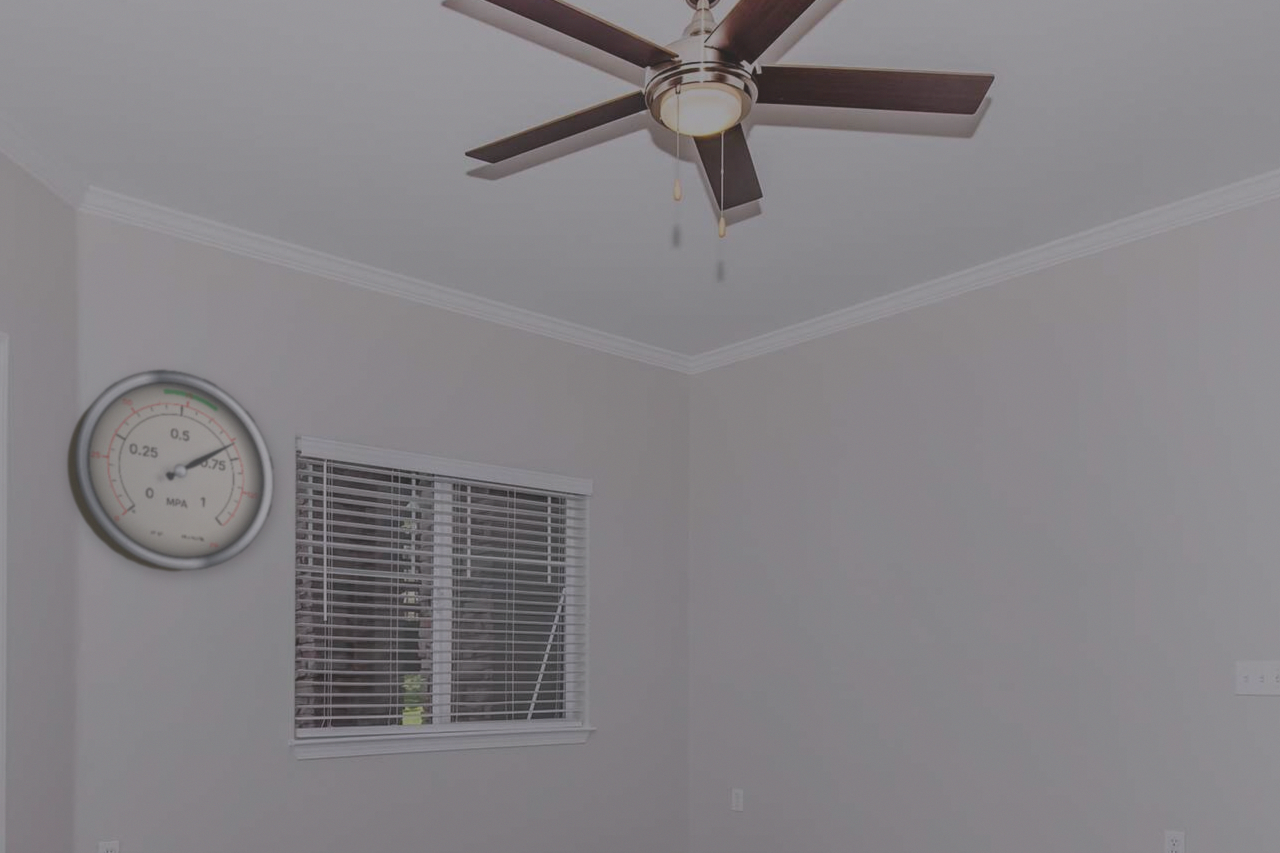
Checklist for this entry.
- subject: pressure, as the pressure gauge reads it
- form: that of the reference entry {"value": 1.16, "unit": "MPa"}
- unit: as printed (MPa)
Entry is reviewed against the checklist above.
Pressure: {"value": 0.7, "unit": "MPa"}
